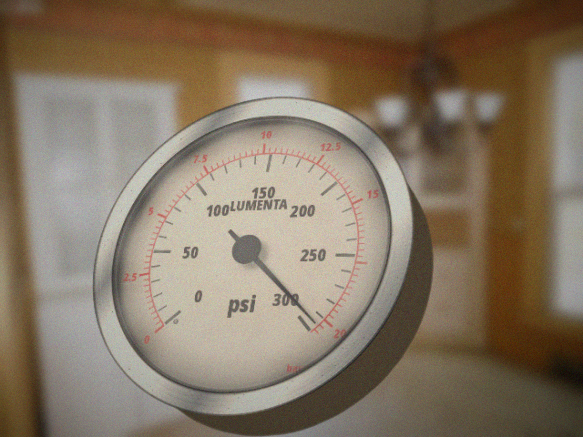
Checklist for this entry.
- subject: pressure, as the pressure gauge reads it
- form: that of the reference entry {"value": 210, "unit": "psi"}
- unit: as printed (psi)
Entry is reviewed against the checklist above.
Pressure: {"value": 295, "unit": "psi"}
